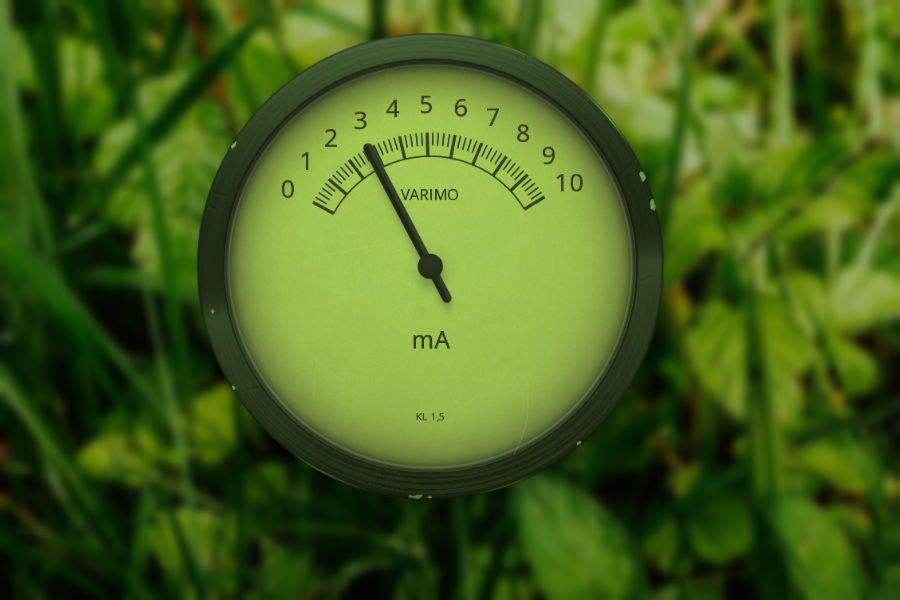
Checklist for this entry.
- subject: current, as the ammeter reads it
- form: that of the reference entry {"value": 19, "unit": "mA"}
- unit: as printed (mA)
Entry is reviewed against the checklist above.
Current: {"value": 2.8, "unit": "mA"}
